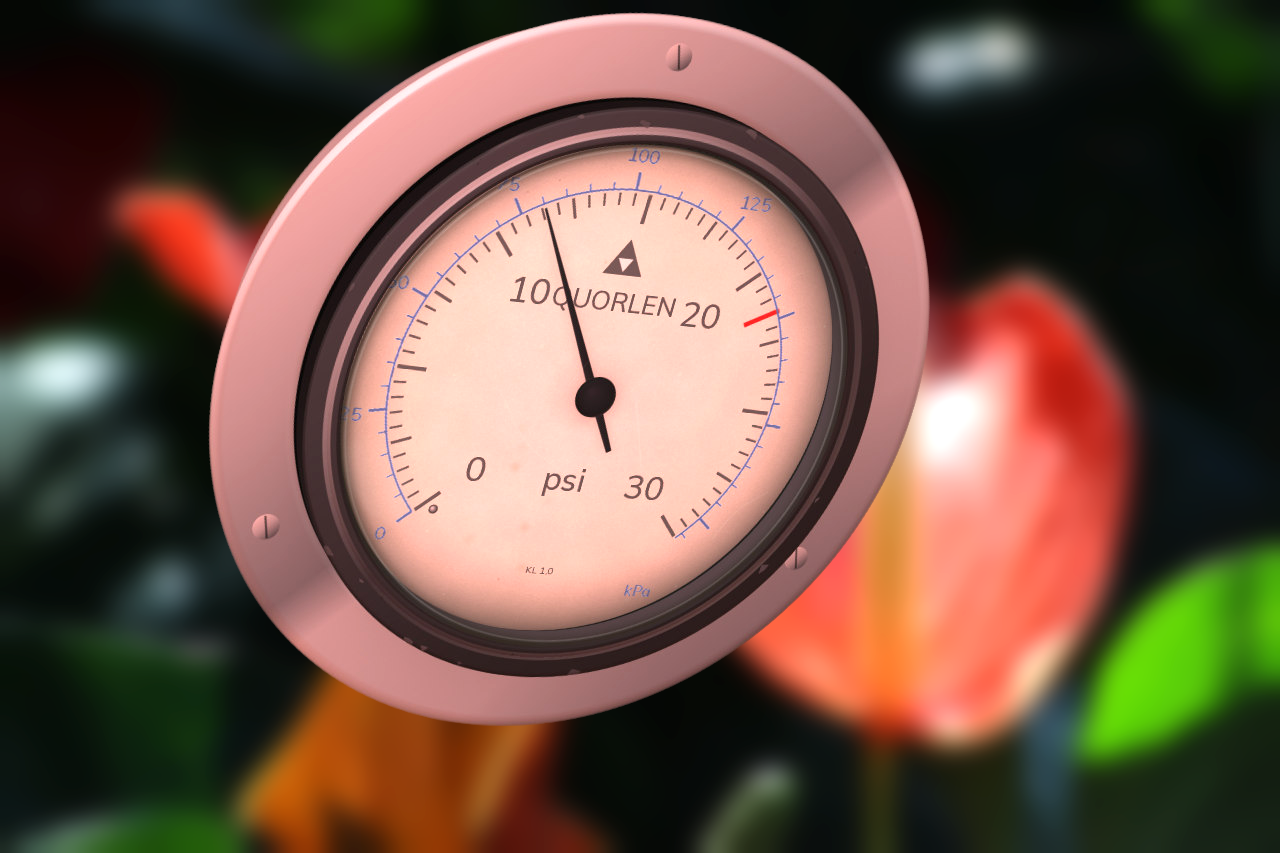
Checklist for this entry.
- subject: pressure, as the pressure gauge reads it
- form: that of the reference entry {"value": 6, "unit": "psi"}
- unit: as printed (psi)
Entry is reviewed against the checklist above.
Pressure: {"value": 11.5, "unit": "psi"}
